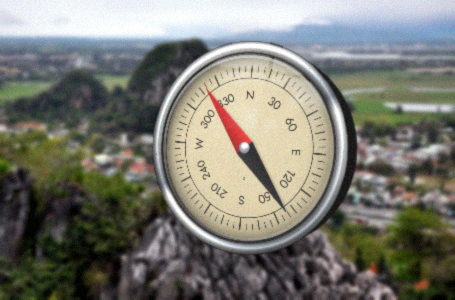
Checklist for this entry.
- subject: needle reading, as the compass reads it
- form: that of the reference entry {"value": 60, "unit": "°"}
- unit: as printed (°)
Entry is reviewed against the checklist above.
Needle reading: {"value": 320, "unit": "°"}
